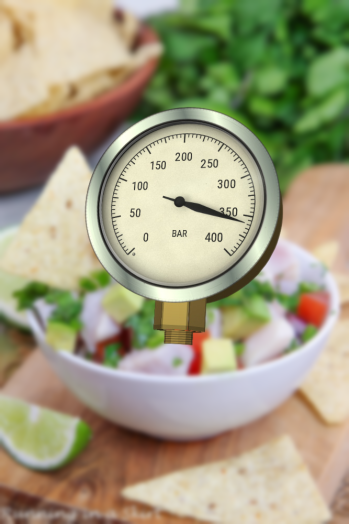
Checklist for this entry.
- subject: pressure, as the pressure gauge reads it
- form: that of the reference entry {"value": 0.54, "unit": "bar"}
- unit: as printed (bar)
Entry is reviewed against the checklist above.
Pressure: {"value": 360, "unit": "bar"}
